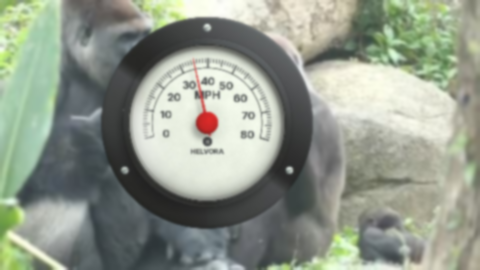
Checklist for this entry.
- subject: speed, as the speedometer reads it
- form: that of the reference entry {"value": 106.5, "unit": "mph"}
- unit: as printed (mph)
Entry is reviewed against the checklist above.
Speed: {"value": 35, "unit": "mph"}
